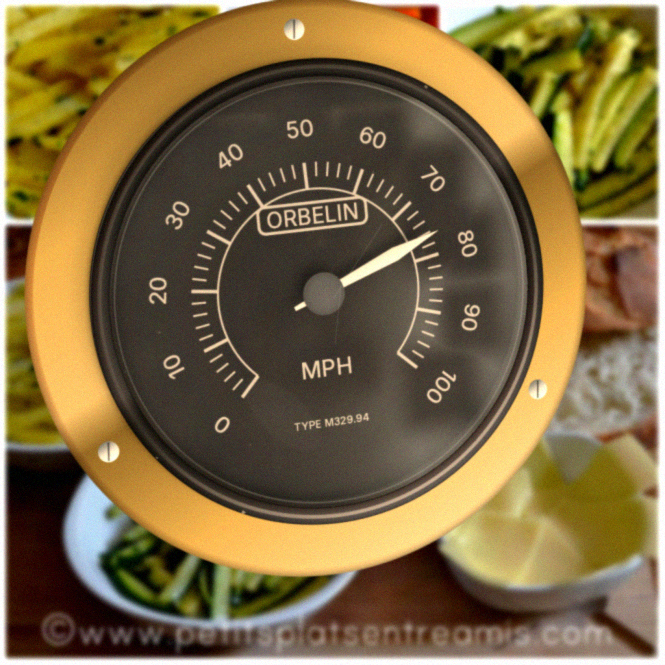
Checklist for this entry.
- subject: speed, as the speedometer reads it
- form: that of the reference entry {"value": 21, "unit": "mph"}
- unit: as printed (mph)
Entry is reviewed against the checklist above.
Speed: {"value": 76, "unit": "mph"}
